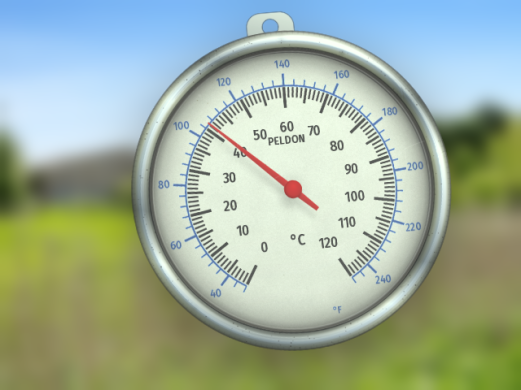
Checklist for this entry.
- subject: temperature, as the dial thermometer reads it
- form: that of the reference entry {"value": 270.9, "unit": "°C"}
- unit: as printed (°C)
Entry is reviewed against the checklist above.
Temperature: {"value": 41, "unit": "°C"}
